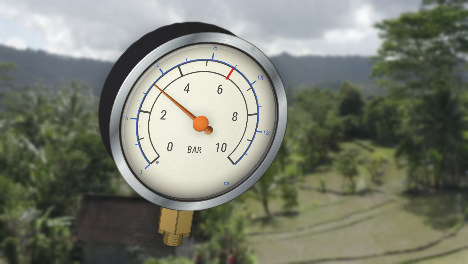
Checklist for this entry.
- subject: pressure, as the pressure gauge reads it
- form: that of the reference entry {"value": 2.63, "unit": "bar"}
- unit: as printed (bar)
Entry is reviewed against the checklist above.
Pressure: {"value": 3, "unit": "bar"}
